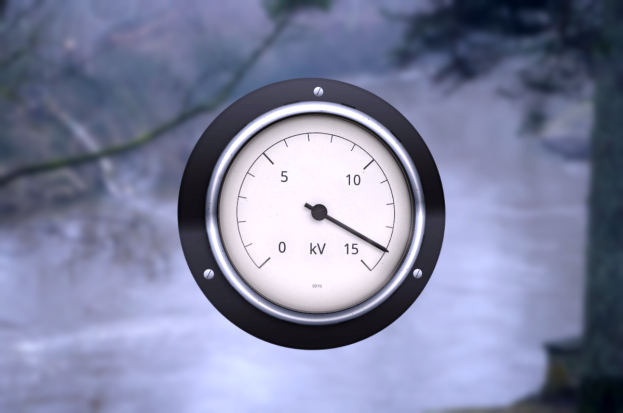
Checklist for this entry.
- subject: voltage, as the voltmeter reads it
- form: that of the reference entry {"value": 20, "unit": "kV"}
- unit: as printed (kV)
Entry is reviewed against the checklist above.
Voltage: {"value": 14, "unit": "kV"}
